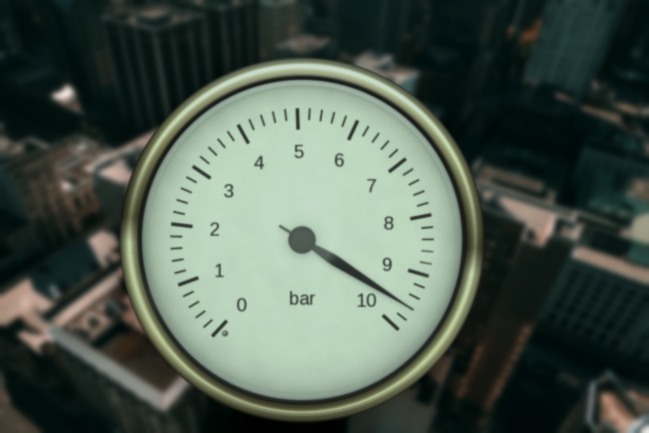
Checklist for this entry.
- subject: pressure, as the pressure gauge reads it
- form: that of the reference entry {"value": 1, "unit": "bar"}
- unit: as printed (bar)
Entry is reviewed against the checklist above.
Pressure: {"value": 9.6, "unit": "bar"}
